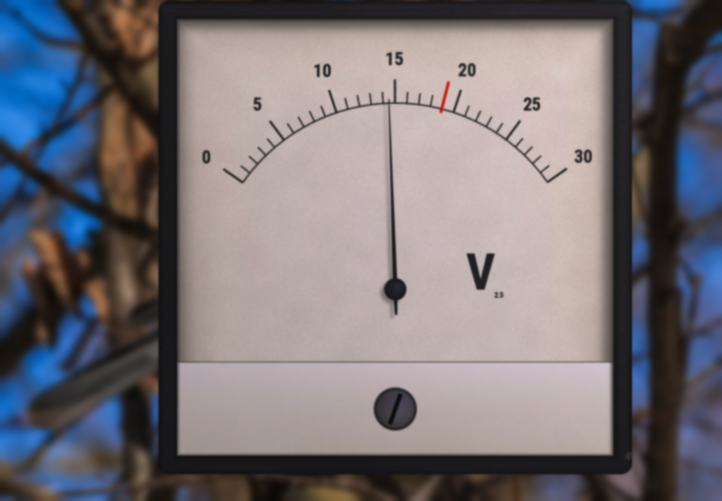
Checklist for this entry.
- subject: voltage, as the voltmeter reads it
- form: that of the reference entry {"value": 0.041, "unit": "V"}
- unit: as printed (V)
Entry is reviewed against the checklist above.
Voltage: {"value": 14.5, "unit": "V"}
